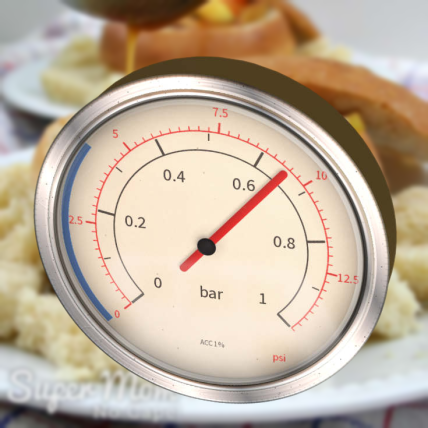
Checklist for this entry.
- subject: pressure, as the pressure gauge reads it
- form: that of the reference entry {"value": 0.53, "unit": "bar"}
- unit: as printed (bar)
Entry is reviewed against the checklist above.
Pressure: {"value": 0.65, "unit": "bar"}
